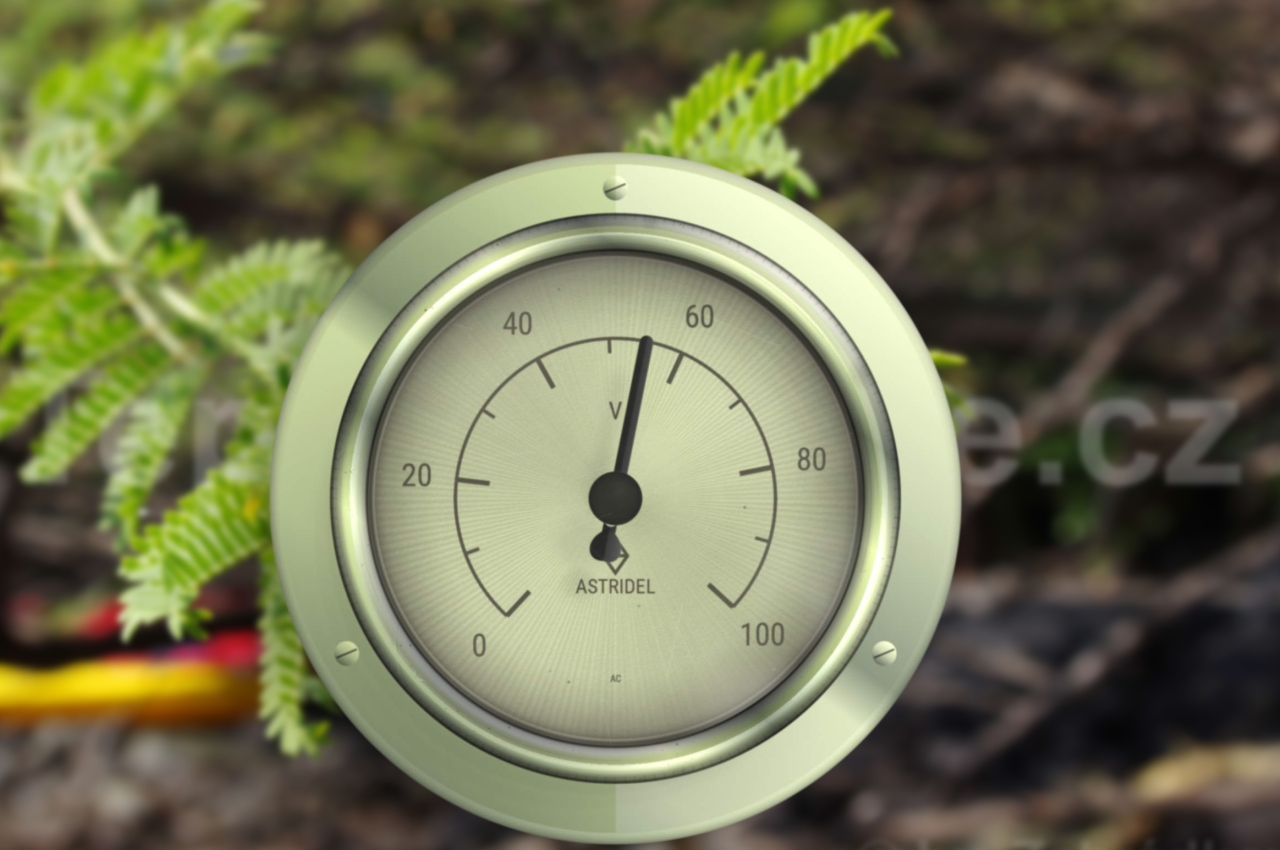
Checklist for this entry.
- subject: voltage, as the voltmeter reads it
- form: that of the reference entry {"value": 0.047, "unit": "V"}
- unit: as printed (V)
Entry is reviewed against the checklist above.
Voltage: {"value": 55, "unit": "V"}
